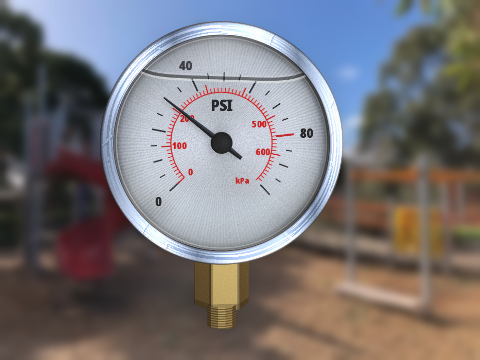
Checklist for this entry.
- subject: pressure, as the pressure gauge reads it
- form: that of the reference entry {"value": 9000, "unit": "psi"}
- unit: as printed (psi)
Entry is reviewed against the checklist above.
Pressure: {"value": 30, "unit": "psi"}
